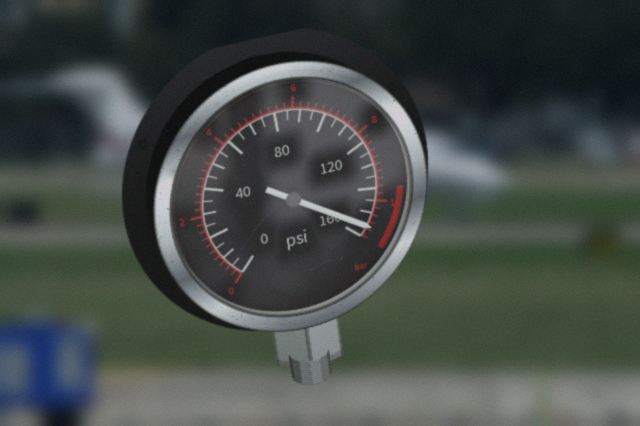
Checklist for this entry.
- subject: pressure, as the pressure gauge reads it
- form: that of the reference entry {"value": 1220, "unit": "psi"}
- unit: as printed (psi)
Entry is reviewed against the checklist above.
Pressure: {"value": 155, "unit": "psi"}
